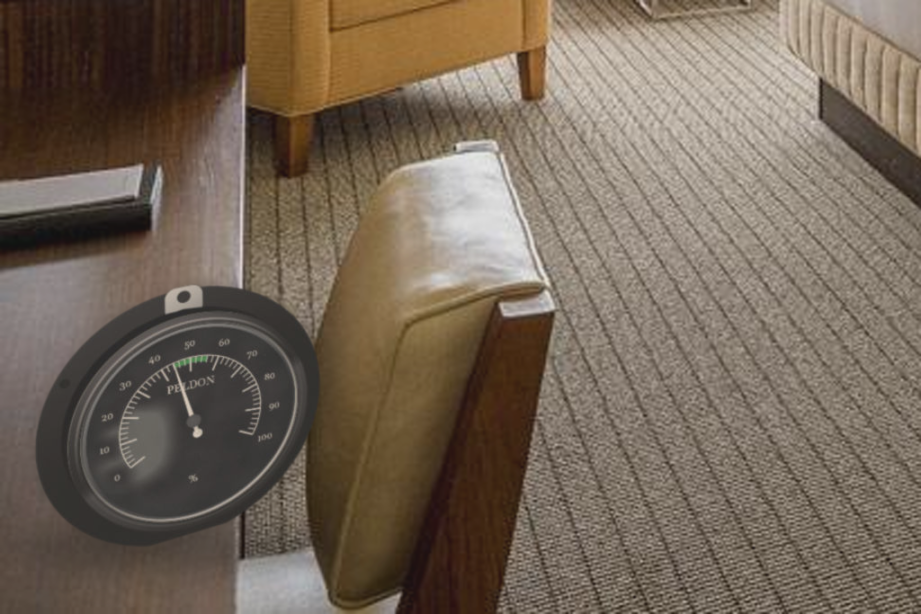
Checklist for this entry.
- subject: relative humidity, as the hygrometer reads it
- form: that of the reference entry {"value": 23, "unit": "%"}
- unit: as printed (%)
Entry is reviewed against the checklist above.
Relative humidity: {"value": 44, "unit": "%"}
